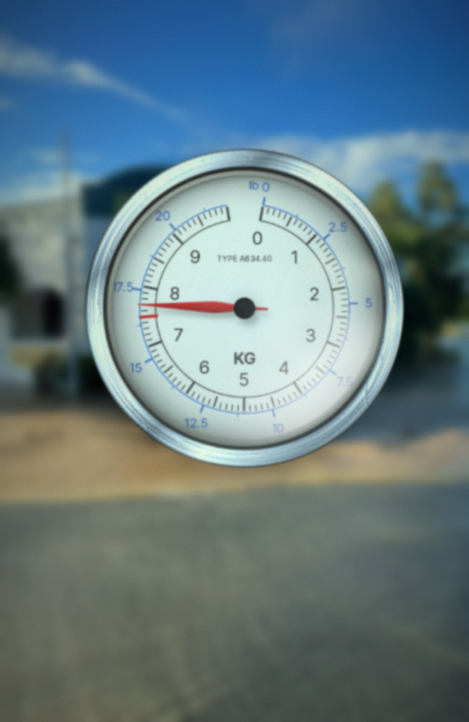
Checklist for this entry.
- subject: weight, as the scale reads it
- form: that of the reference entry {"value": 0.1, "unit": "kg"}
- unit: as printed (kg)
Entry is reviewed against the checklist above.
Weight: {"value": 7.7, "unit": "kg"}
